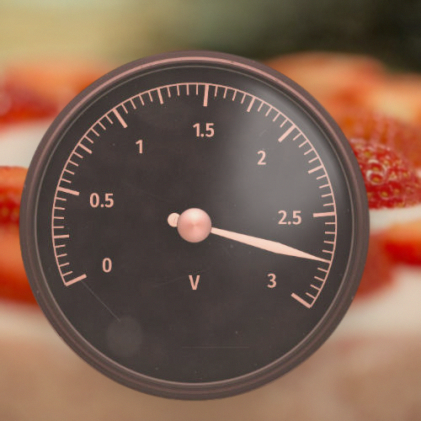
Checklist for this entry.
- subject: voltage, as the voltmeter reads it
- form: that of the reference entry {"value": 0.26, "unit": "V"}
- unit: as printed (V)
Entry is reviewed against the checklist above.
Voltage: {"value": 2.75, "unit": "V"}
